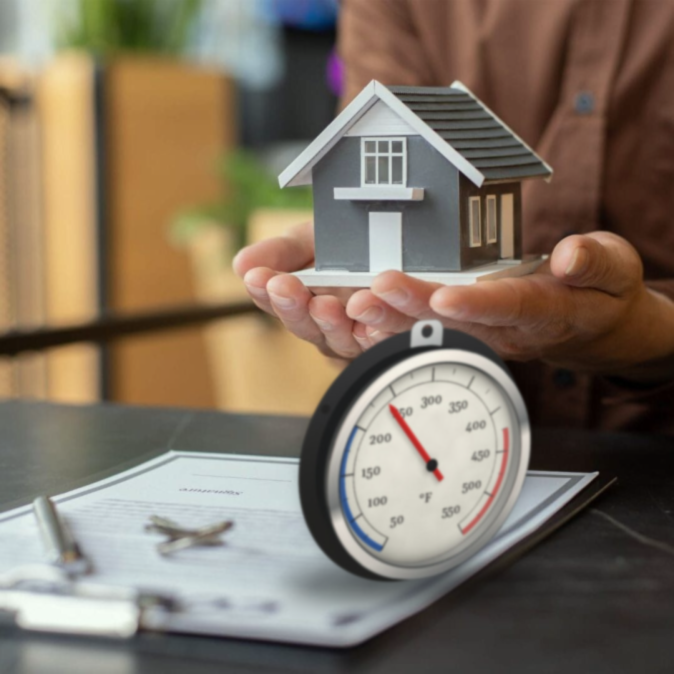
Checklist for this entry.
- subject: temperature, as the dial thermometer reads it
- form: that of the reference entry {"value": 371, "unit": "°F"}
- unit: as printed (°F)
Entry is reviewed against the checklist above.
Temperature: {"value": 237.5, "unit": "°F"}
